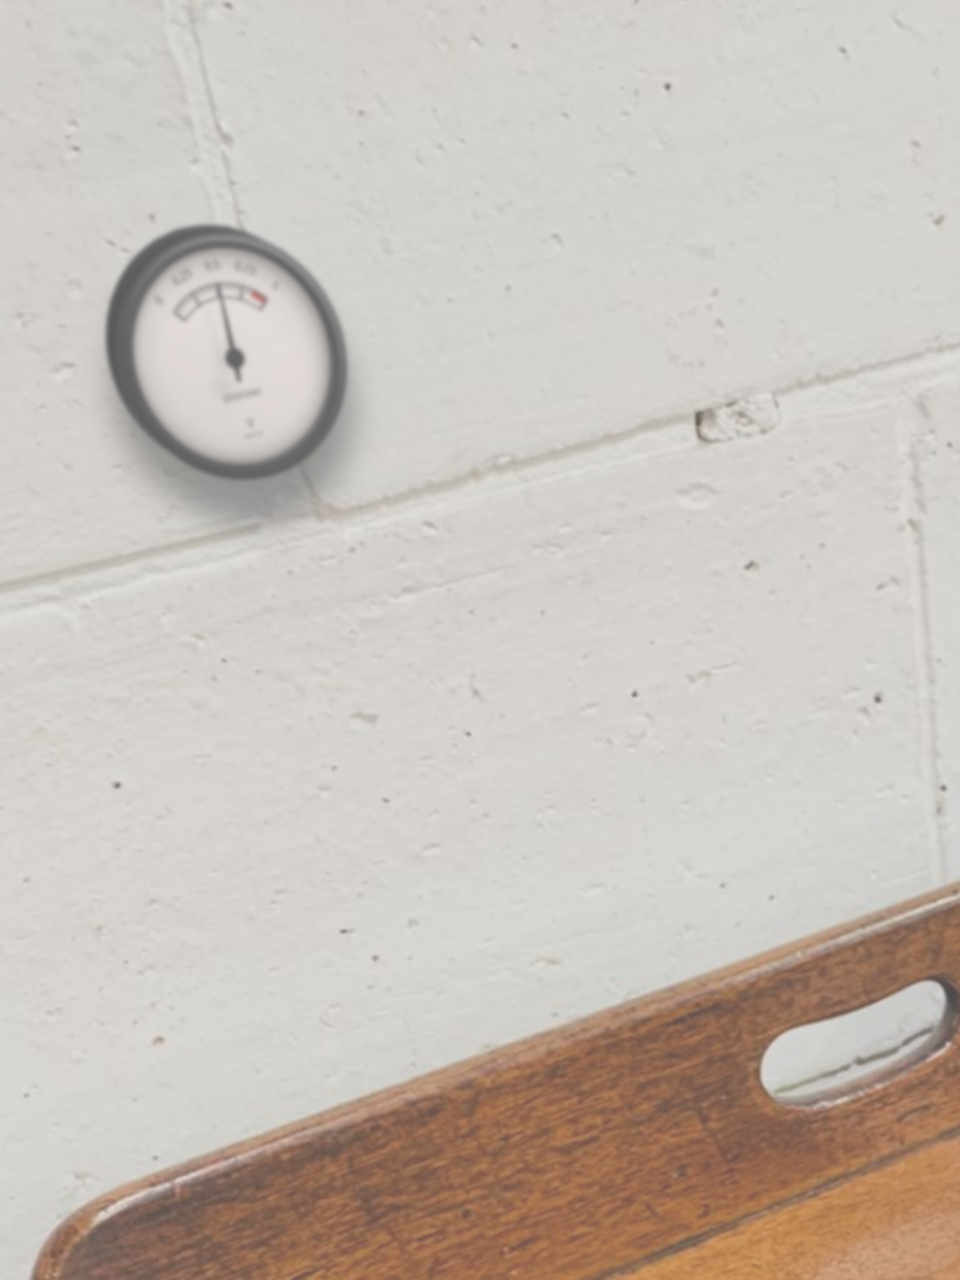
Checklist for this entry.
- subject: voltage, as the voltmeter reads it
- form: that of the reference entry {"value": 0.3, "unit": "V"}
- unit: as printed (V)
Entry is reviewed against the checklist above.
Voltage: {"value": 0.5, "unit": "V"}
